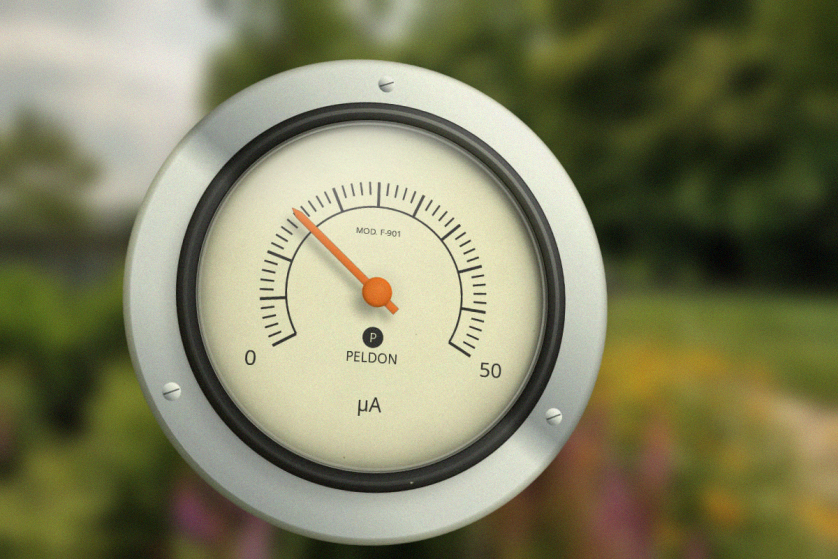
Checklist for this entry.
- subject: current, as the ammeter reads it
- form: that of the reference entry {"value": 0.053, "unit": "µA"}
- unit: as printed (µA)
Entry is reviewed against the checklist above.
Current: {"value": 15, "unit": "µA"}
